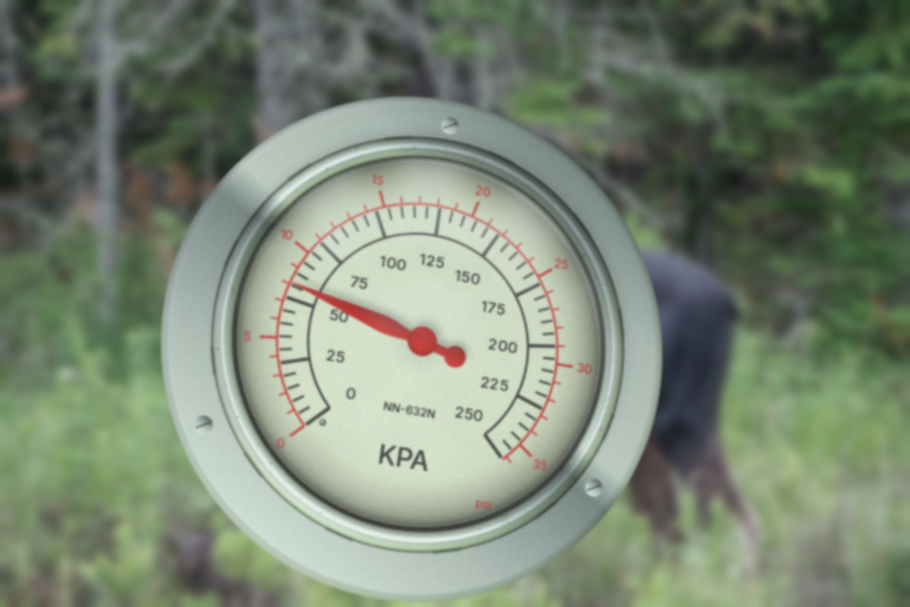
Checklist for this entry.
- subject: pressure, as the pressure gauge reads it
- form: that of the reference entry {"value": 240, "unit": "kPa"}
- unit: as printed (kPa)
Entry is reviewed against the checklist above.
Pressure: {"value": 55, "unit": "kPa"}
